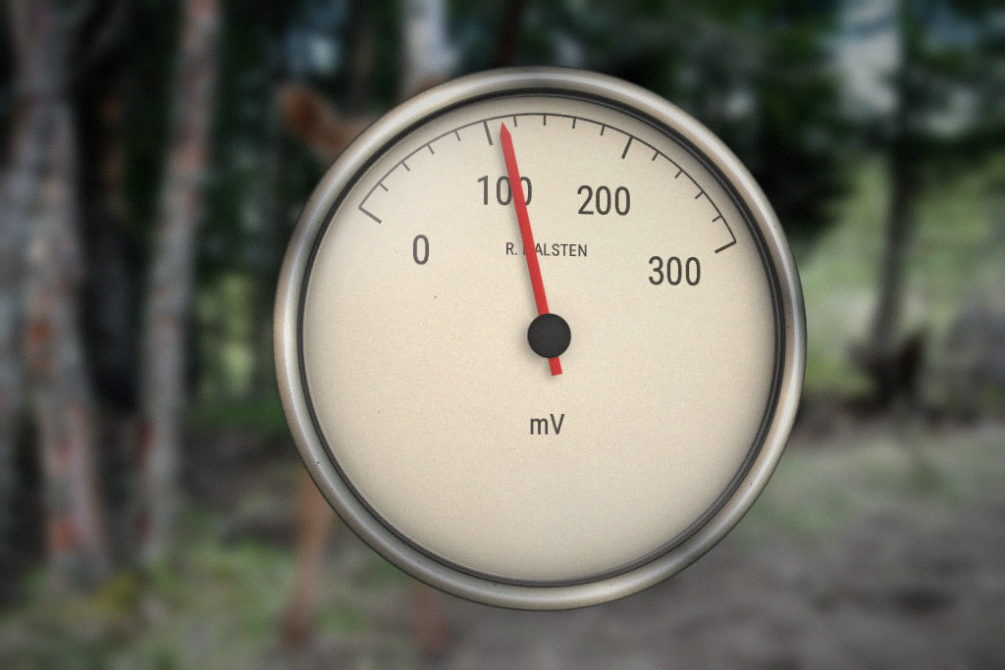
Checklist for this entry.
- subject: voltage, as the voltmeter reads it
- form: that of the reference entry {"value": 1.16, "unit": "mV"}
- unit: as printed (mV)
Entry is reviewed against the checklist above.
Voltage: {"value": 110, "unit": "mV"}
